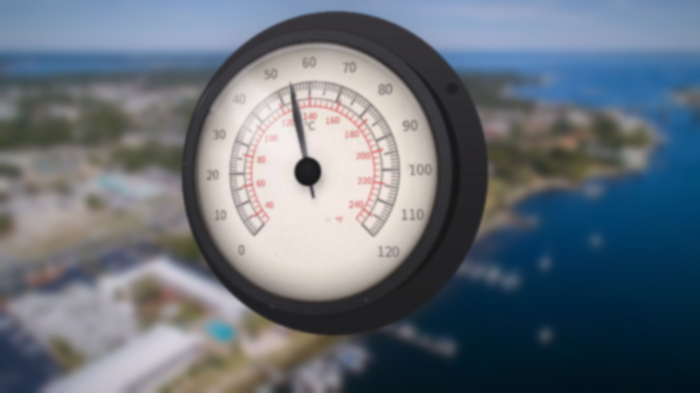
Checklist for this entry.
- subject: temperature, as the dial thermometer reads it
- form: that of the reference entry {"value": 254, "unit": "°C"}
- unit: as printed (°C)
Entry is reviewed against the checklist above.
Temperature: {"value": 55, "unit": "°C"}
